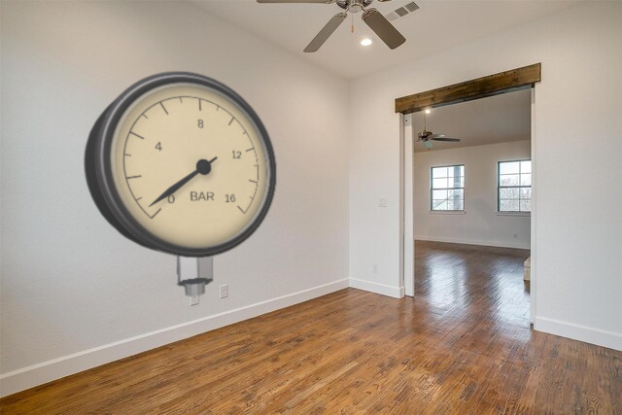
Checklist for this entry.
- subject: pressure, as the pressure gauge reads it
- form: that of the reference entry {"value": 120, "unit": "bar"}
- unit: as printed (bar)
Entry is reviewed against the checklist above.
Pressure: {"value": 0.5, "unit": "bar"}
